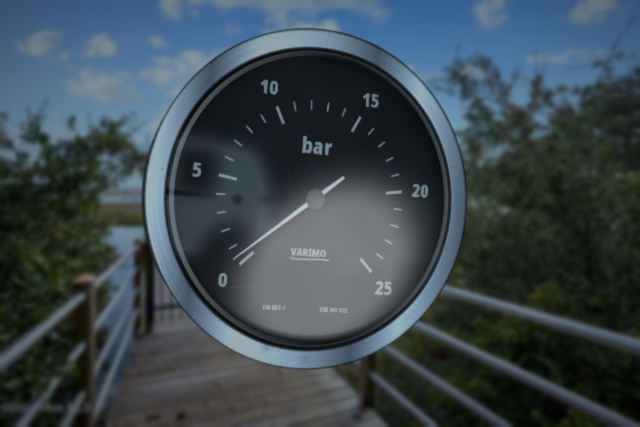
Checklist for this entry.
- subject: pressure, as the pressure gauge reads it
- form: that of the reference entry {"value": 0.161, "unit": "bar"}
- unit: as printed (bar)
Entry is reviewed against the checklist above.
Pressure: {"value": 0.5, "unit": "bar"}
